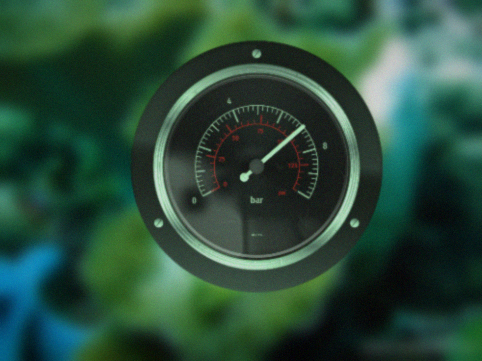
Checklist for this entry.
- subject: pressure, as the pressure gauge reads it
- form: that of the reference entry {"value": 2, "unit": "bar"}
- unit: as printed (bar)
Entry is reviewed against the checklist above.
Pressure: {"value": 7, "unit": "bar"}
